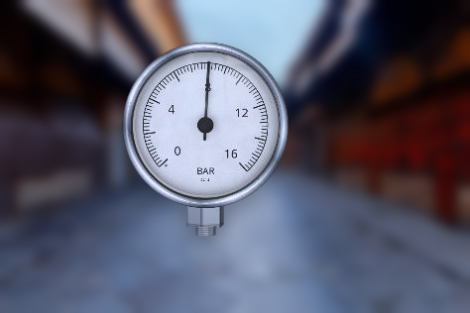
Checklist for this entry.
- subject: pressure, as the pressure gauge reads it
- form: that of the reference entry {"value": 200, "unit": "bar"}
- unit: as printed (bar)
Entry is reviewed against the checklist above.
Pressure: {"value": 8, "unit": "bar"}
